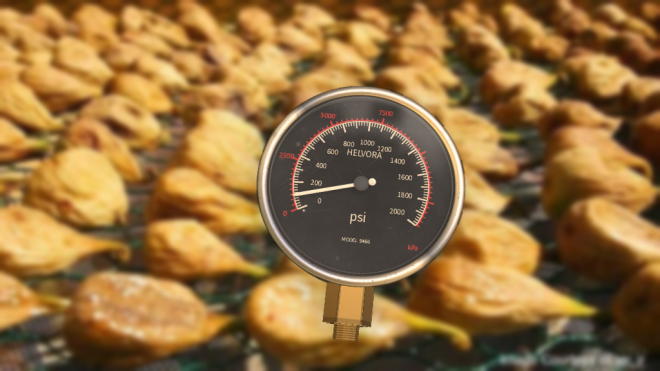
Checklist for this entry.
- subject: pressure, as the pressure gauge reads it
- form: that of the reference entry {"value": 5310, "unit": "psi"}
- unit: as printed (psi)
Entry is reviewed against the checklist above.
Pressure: {"value": 100, "unit": "psi"}
